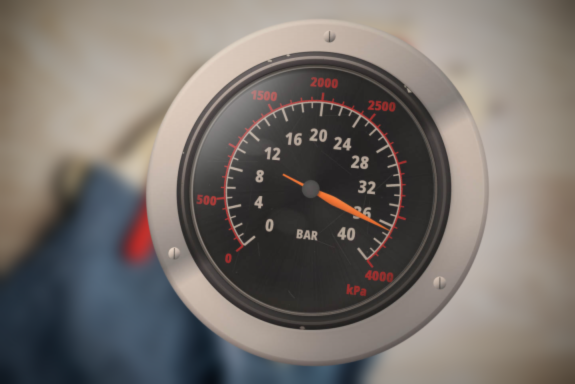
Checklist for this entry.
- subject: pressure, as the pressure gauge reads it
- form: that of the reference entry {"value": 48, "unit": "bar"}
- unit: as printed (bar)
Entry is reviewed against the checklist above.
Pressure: {"value": 36.5, "unit": "bar"}
